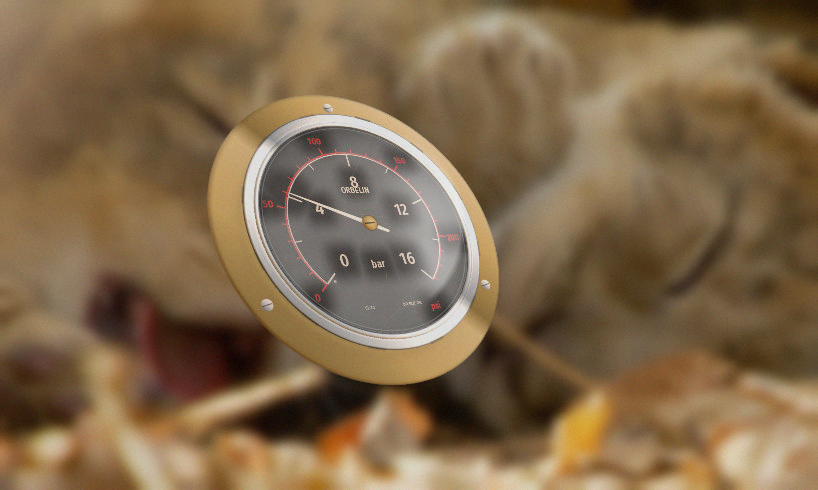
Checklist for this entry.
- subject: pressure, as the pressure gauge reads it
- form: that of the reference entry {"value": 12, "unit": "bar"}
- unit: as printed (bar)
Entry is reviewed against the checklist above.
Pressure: {"value": 4, "unit": "bar"}
